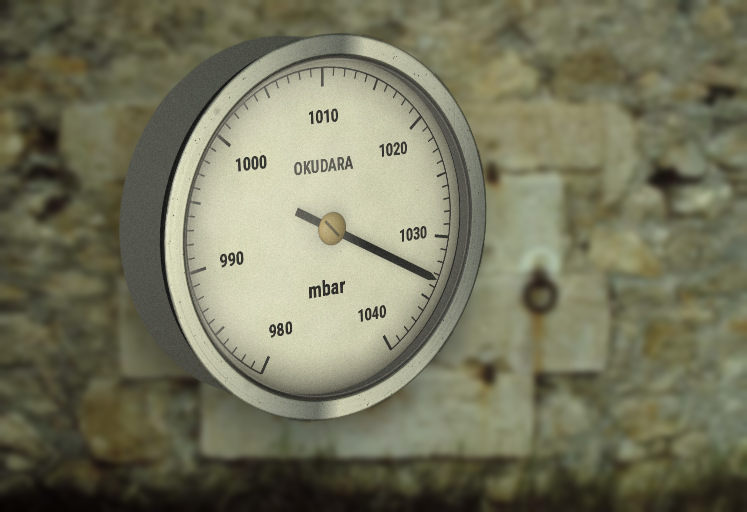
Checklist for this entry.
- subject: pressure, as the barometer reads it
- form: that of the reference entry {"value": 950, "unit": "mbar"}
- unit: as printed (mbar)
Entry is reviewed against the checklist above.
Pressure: {"value": 1033.5, "unit": "mbar"}
